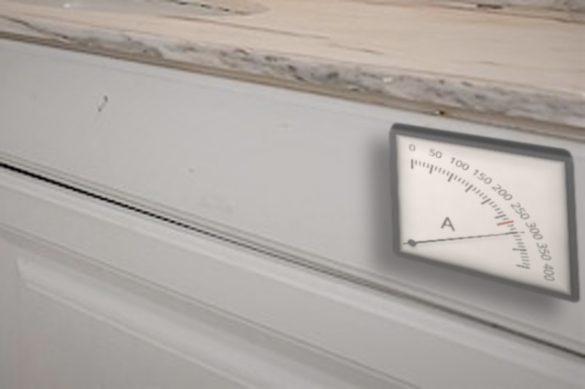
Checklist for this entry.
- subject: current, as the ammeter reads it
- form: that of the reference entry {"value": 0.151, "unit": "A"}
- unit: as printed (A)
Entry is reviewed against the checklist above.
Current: {"value": 300, "unit": "A"}
